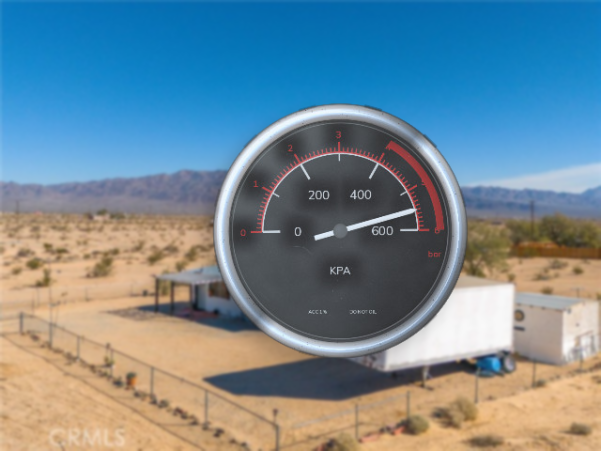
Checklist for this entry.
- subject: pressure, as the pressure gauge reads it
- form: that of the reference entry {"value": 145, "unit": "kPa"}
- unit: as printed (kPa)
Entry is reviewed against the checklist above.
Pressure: {"value": 550, "unit": "kPa"}
